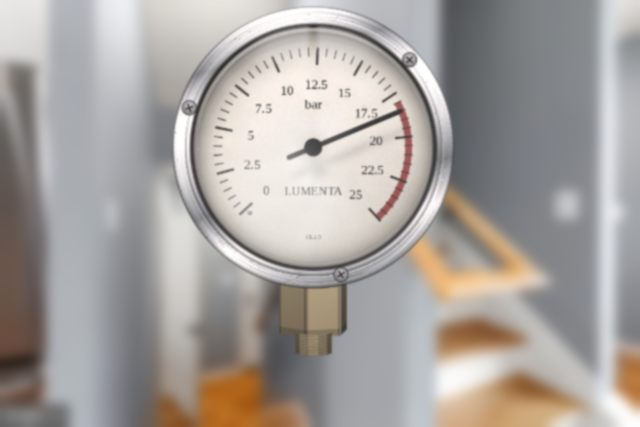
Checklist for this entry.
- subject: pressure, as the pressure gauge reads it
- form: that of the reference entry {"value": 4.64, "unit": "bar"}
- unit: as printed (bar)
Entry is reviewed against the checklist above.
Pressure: {"value": 18.5, "unit": "bar"}
